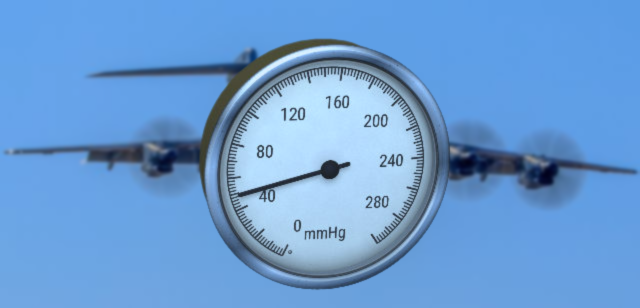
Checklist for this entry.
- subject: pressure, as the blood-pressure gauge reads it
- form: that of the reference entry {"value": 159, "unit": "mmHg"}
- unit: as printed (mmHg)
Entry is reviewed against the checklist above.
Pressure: {"value": 50, "unit": "mmHg"}
